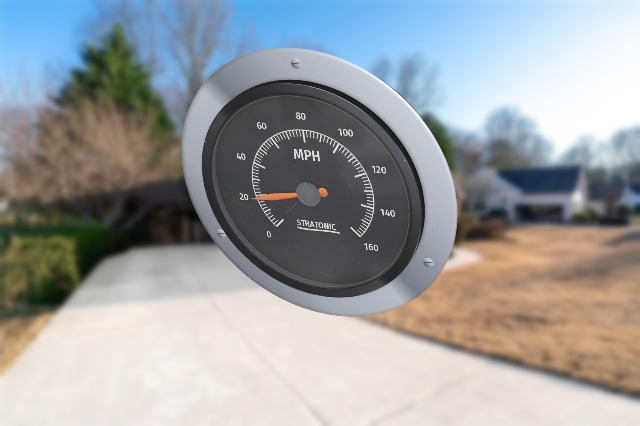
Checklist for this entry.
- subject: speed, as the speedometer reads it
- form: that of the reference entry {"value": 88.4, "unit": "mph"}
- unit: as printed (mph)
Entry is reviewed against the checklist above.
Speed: {"value": 20, "unit": "mph"}
